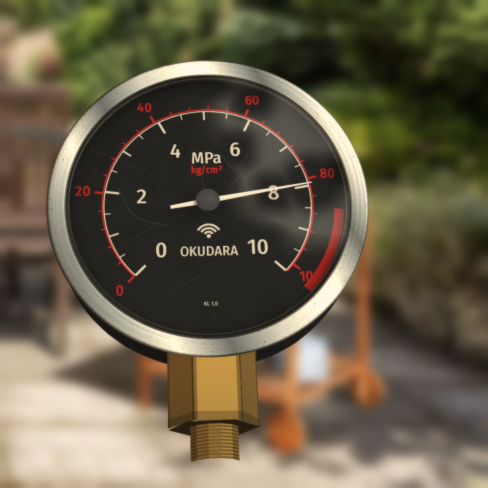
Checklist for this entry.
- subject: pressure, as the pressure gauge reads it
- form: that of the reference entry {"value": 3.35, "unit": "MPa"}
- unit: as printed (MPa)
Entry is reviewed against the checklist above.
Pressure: {"value": 8, "unit": "MPa"}
